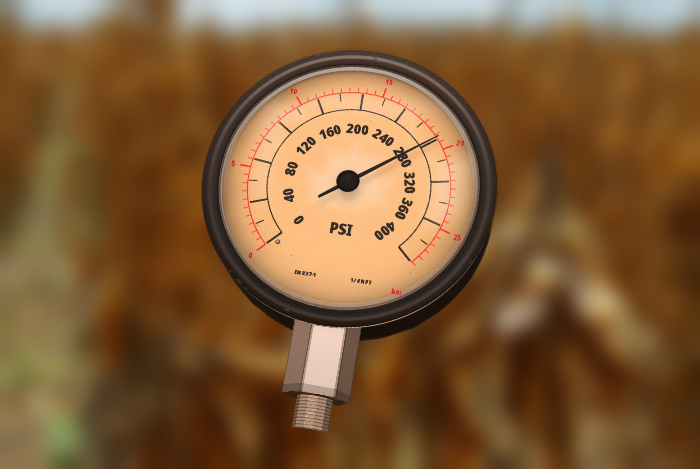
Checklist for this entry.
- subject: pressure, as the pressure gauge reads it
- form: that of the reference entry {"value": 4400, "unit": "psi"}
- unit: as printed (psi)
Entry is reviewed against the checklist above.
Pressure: {"value": 280, "unit": "psi"}
